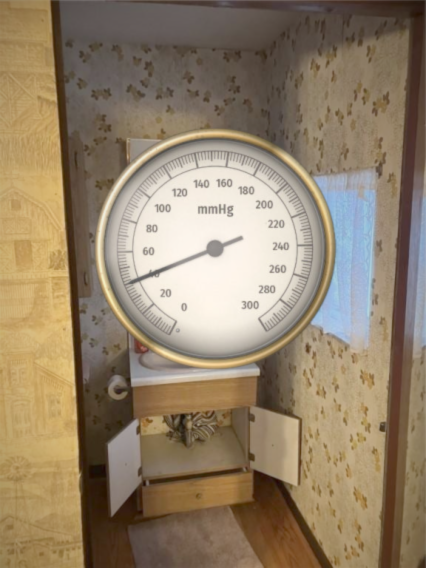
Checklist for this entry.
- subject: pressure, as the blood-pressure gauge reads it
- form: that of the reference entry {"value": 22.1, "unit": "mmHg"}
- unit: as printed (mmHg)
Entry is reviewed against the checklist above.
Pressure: {"value": 40, "unit": "mmHg"}
